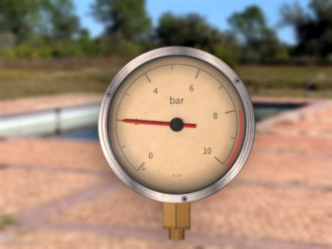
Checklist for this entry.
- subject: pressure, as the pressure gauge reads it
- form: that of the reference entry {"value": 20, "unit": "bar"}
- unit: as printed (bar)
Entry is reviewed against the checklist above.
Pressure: {"value": 2, "unit": "bar"}
